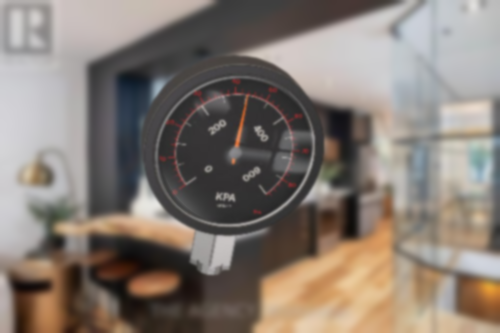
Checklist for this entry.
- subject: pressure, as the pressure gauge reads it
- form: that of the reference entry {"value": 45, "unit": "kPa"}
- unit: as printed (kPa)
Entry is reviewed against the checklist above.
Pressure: {"value": 300, "unit": "kPa"}
